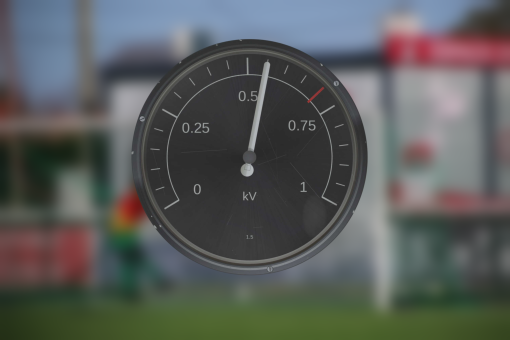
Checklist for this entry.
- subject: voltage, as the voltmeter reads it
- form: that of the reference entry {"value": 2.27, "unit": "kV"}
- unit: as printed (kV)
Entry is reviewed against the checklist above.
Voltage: {"value": 0.55, "unit": "kV"}
